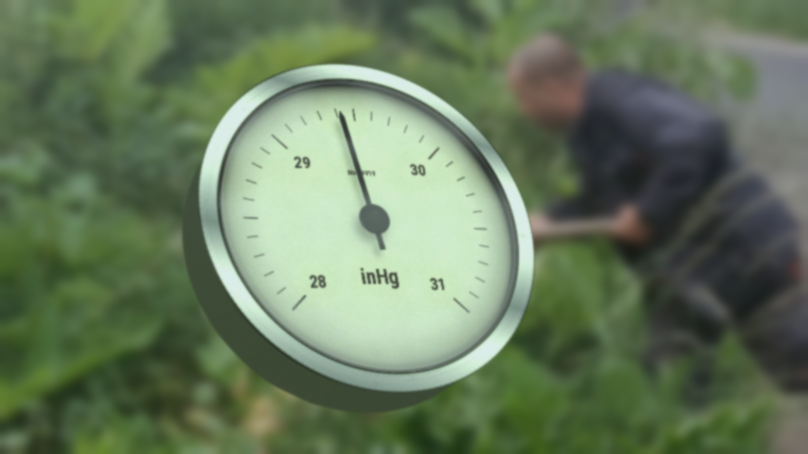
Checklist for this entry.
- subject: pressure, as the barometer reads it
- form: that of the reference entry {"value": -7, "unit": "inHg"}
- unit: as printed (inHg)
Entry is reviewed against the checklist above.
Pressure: {"value": 29.4, "unit": "inHg"}
